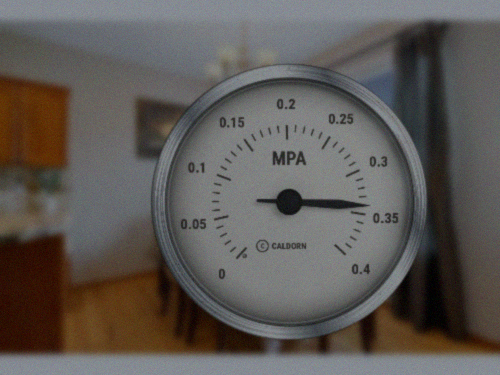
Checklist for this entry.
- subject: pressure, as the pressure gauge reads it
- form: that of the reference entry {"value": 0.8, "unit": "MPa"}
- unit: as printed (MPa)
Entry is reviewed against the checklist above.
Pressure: {"value": 0.34, "unit": "MPa"}
